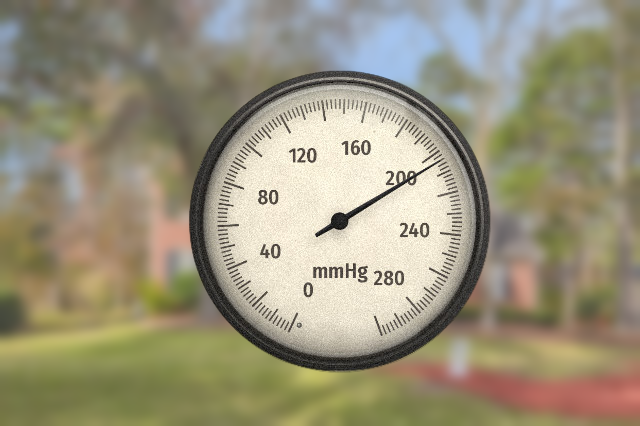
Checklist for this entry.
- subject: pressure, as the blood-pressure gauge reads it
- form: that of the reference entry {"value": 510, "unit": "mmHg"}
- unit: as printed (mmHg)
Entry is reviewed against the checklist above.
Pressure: {"value": 204, "unit": "mmHg"}
